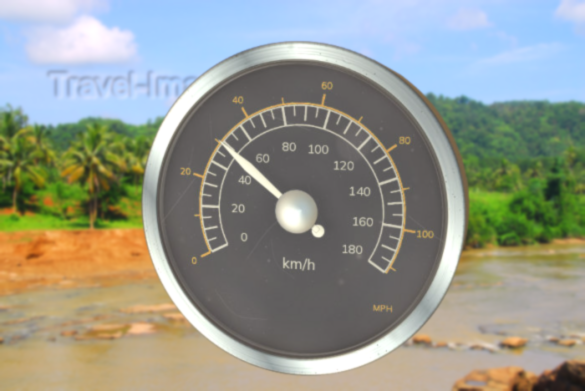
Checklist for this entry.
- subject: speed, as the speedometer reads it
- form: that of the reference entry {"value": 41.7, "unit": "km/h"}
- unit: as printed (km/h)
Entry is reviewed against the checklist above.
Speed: {"value": 50, "unit": "km/h"}
